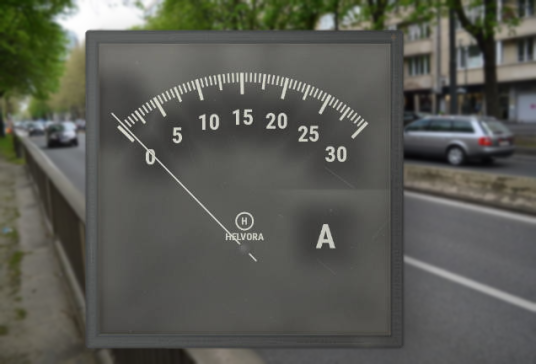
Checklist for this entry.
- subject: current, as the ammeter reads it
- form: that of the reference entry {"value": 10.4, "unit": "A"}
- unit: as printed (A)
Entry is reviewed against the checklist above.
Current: {"value": 0.5, "unit": "A"}
